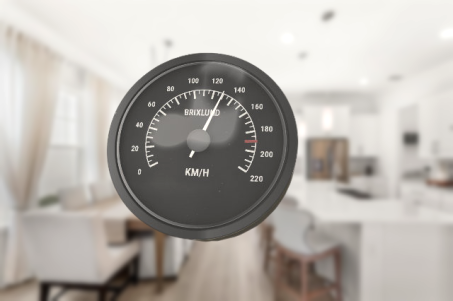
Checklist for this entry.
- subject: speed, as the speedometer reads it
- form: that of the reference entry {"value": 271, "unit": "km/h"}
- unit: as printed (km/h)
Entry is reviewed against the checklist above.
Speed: {"value": 130, "unit": "km/h"}
